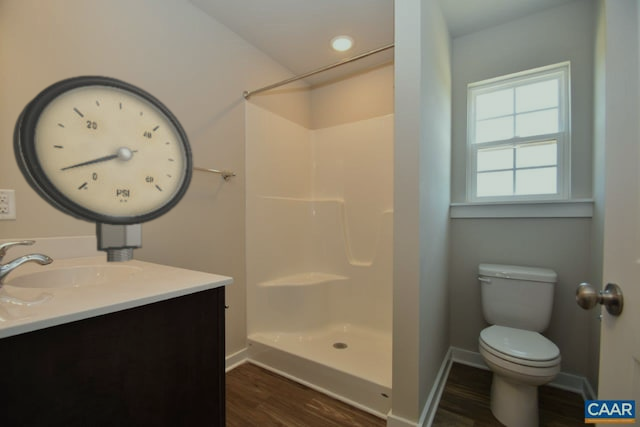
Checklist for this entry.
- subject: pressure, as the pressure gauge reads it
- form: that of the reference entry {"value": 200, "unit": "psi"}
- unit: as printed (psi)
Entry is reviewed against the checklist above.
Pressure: {"value": 5, "unit": "psi"}
